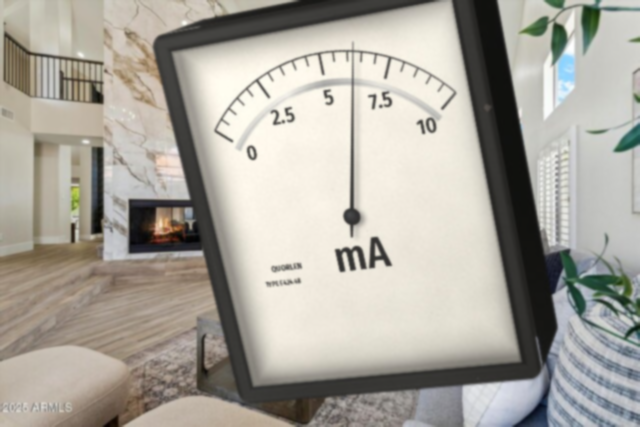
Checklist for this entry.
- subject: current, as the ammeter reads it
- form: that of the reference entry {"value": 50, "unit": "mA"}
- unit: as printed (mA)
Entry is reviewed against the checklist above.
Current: {"value": 6.25, "unit": "mA"}
